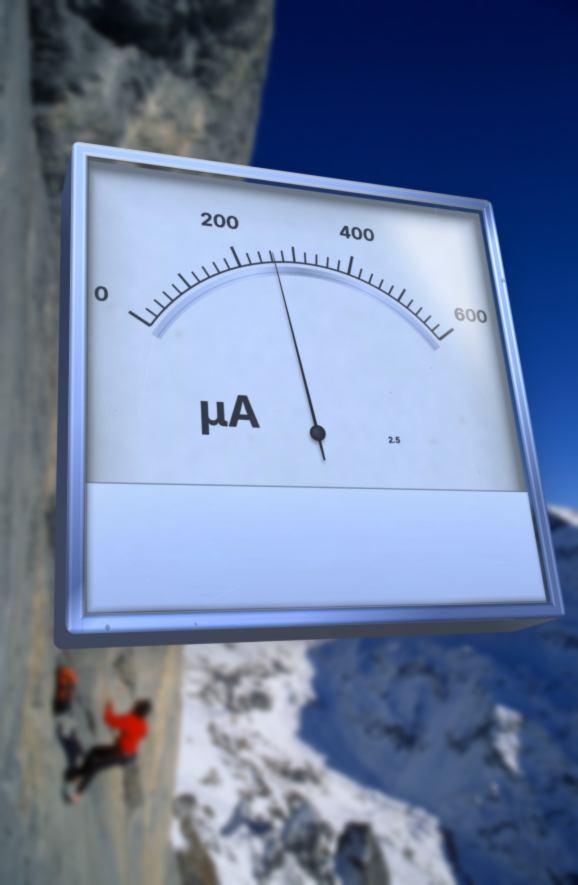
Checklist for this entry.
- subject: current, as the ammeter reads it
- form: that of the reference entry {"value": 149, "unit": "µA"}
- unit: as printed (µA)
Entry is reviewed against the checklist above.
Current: {"value": 260, "unit": "µA"}
